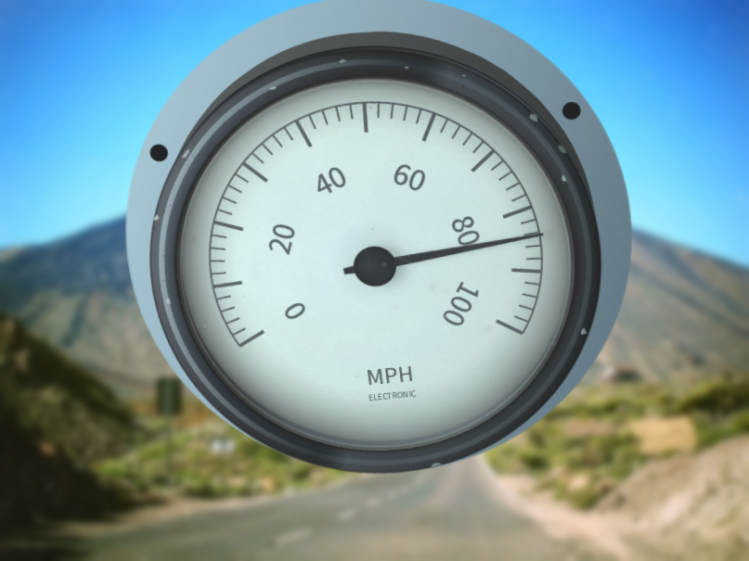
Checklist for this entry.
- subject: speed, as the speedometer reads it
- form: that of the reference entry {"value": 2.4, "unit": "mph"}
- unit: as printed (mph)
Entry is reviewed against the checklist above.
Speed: {"value": 84, "unit": "mph"}
